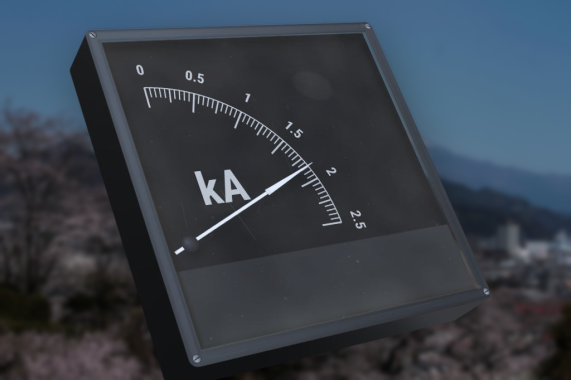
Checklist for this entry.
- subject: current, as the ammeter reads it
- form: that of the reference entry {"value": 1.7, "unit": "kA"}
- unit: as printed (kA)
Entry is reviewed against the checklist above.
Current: {"value": 1.85, "unit": "kA"}
